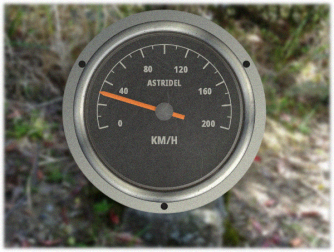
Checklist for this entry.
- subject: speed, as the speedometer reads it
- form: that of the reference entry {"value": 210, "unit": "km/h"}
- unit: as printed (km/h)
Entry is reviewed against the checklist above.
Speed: {"value": 30, "unit": "km/h"}
